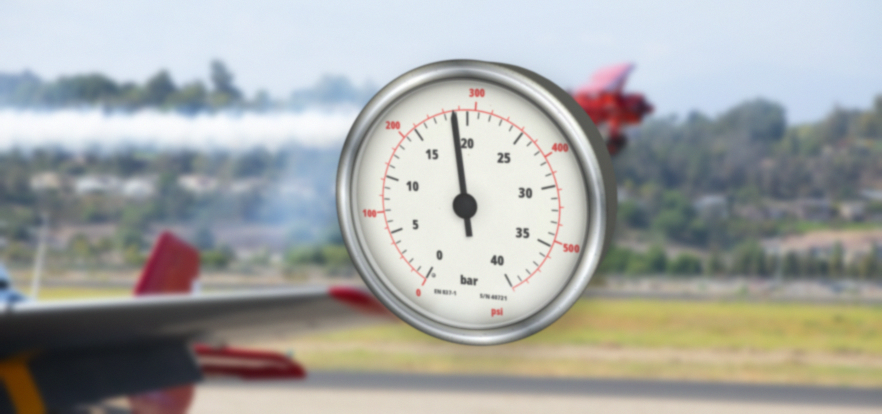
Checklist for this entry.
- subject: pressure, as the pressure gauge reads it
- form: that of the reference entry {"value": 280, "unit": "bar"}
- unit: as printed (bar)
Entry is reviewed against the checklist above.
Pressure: {"value": 19, "unit": "bar"}
